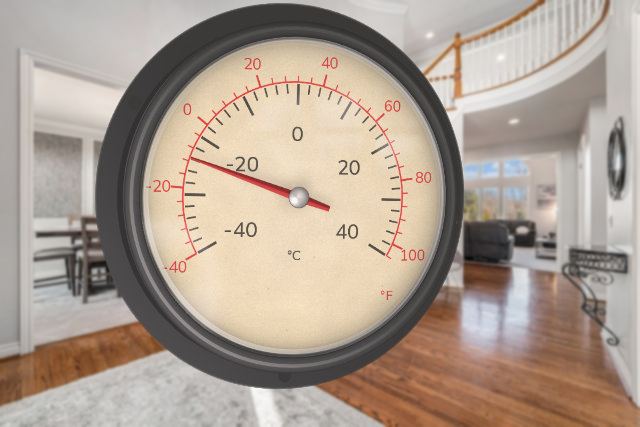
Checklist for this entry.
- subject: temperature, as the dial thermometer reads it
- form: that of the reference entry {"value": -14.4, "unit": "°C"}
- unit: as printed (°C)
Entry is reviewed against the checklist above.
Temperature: {"value": -24, "unit": "°C"}
